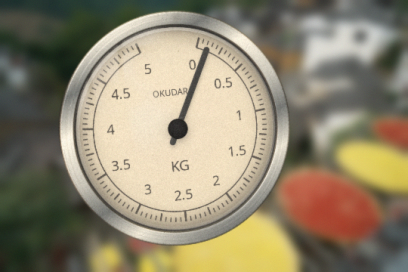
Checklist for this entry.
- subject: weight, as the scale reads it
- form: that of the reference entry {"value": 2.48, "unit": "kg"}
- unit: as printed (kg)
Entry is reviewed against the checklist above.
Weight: {"value": 0.1, "unit": "kg"}
